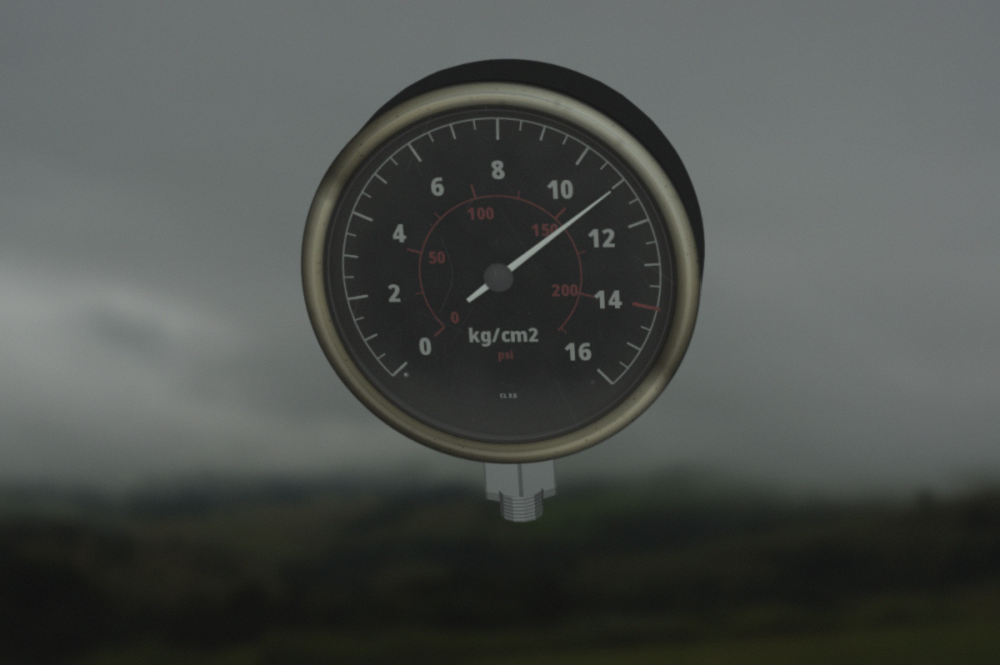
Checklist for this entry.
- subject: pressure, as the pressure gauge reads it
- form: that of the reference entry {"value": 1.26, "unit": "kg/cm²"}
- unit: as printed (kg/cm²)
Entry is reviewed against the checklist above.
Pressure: {"value": 11, "unit": "kg/cm²"}
